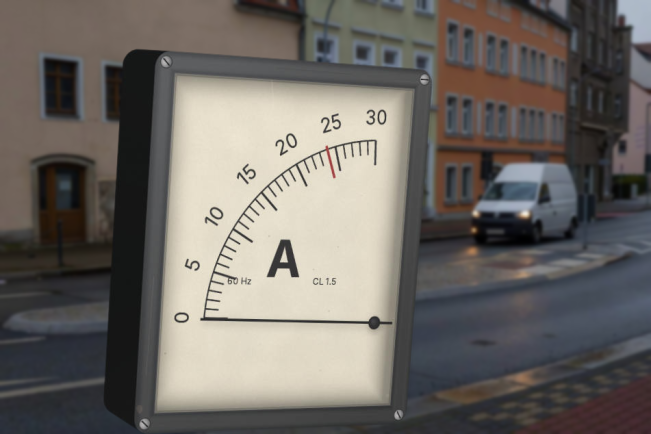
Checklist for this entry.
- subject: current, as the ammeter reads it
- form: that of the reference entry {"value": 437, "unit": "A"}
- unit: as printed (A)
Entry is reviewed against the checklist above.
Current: {"value": 0, "unit": "A"}
